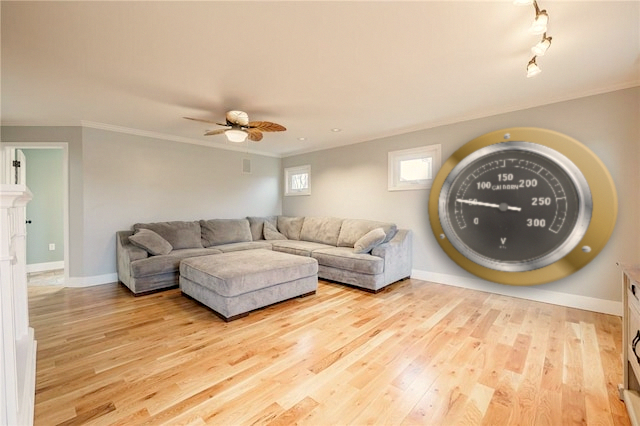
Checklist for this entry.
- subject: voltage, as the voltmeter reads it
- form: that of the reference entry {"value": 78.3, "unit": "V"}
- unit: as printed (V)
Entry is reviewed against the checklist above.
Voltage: {"value": 50, "unit": "V"}
